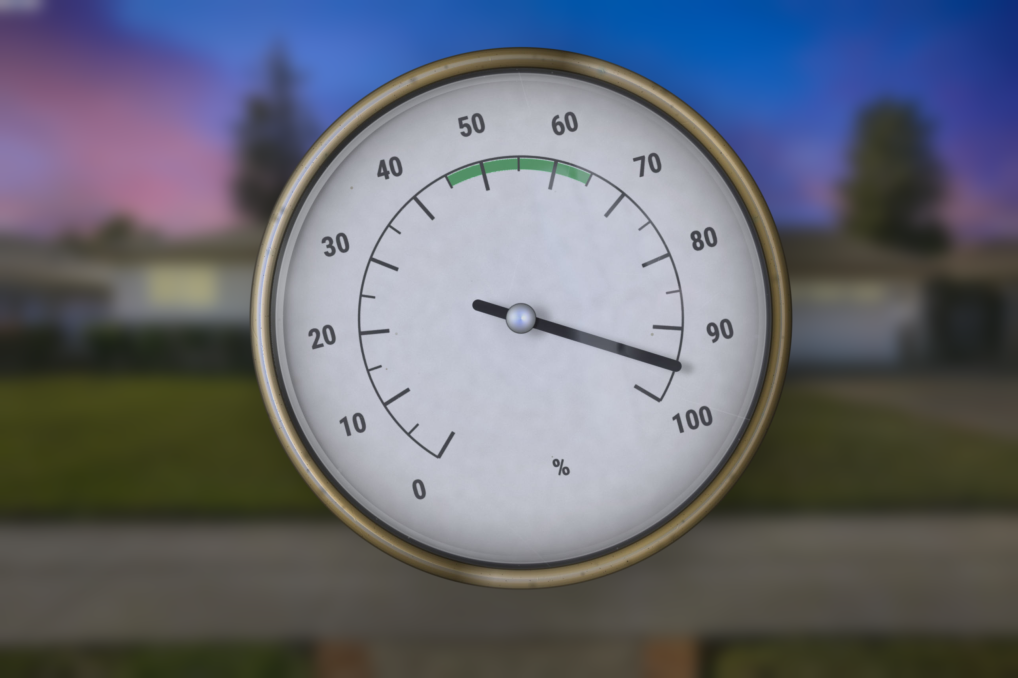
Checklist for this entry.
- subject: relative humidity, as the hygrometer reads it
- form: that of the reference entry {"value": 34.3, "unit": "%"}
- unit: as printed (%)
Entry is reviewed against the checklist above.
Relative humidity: {"value": 95, "unit": "%"}
